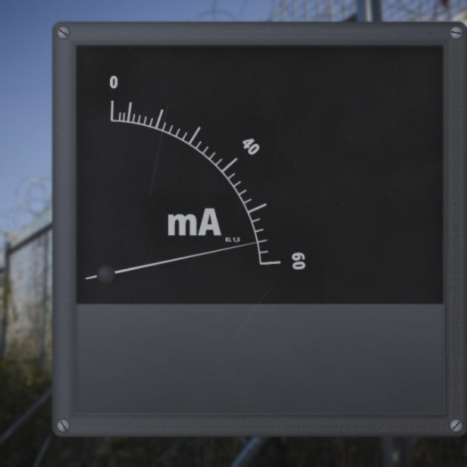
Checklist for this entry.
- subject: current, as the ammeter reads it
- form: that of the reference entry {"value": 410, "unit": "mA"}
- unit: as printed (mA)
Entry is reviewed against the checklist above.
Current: {"value": 56, "unit": "mA"}
